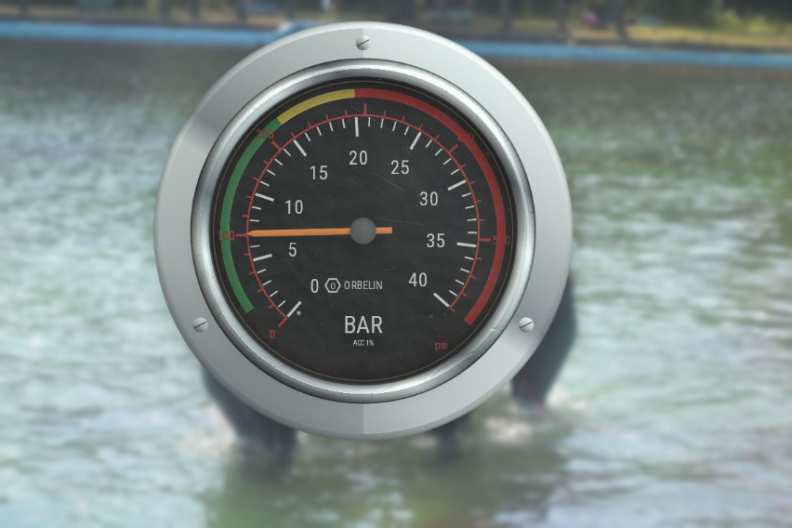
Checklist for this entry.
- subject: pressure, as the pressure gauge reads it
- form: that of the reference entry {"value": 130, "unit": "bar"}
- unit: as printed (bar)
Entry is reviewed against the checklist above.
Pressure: {"value": 7, "unit": "bar"}
